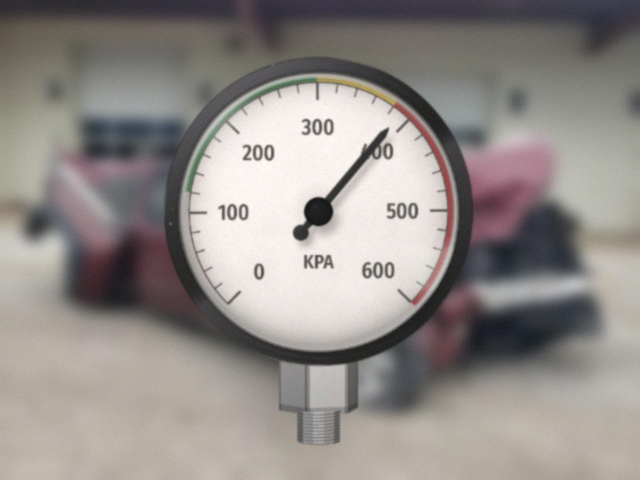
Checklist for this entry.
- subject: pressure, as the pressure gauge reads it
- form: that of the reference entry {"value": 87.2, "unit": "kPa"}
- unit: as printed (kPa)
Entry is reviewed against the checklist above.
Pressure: {"value": 390, "unit": "kPa"}
